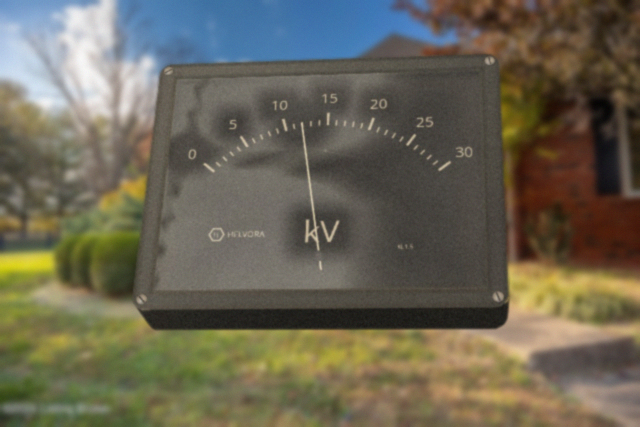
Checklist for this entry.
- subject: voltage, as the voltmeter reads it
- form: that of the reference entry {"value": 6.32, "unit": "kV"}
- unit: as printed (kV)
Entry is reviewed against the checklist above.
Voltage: {"value": 12, "unit": "kV"}
